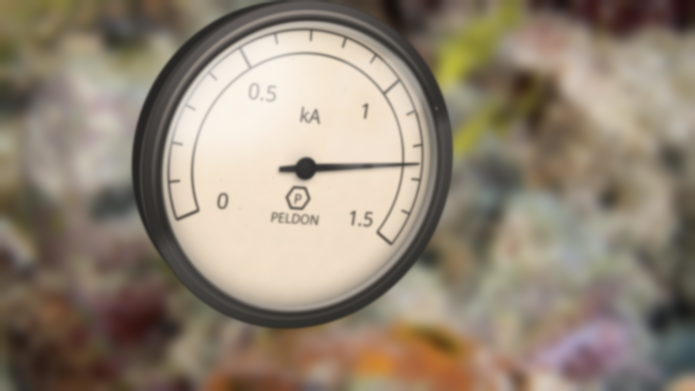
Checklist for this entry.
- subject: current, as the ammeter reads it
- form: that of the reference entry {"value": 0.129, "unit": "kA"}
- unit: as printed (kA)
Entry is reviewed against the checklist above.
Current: {"value": 1.25, "unit": "kA"}
